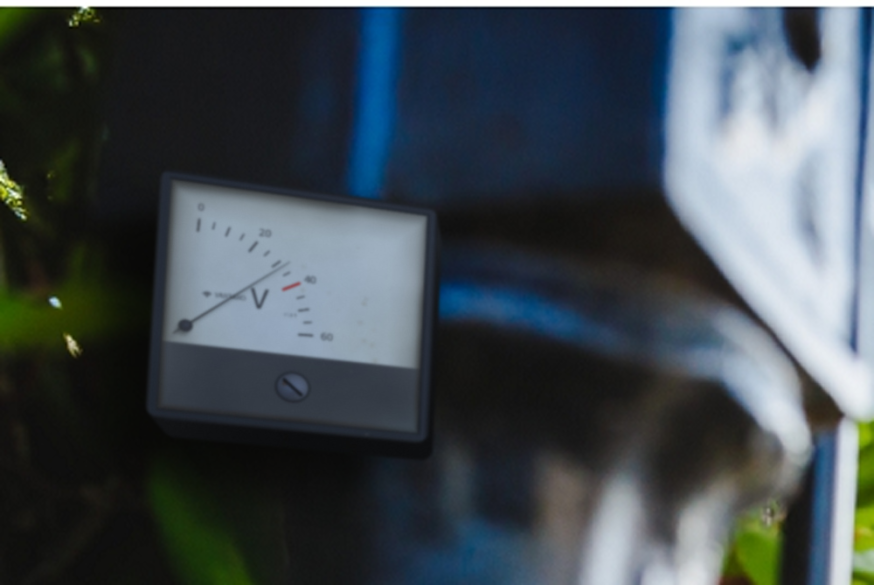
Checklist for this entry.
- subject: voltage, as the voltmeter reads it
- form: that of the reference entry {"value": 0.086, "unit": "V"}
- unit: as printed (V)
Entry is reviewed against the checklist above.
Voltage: {"value": 32.5, "unit": "V"}
